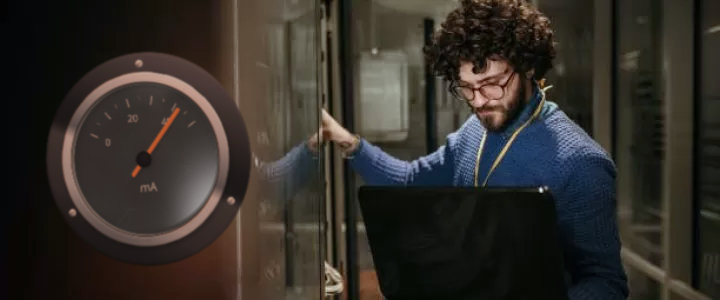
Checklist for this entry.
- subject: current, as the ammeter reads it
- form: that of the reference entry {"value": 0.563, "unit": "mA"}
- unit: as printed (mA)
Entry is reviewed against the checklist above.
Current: {"value": 42.5, "unit": "mA"}
